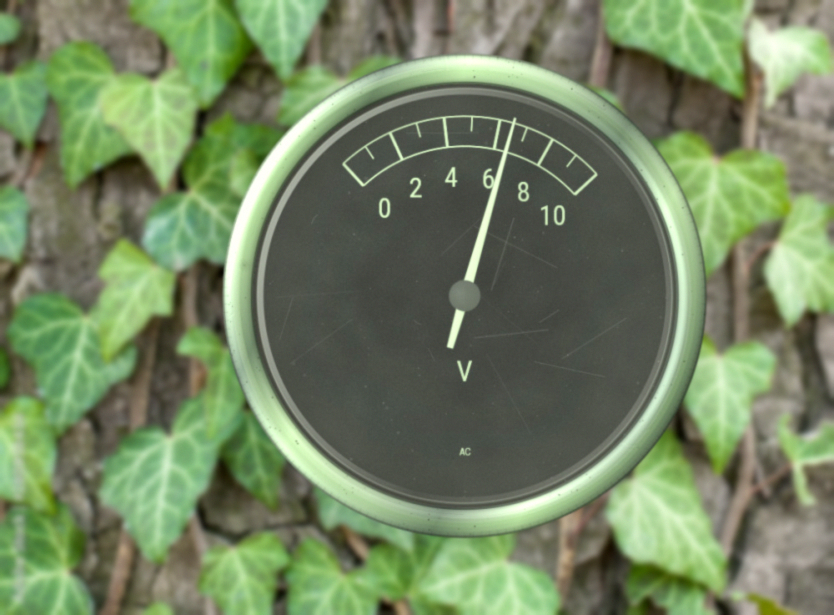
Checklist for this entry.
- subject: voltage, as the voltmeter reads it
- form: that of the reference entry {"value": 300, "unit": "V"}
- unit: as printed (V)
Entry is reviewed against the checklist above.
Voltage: {"value": 6.5, "unit": "V"}
